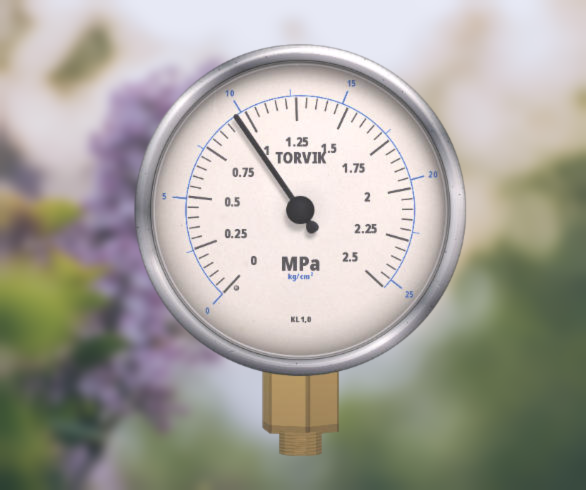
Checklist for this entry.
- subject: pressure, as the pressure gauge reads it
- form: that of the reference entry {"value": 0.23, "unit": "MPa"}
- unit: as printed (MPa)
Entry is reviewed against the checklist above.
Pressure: {"value": 0.95, "unit": "MPa"}
